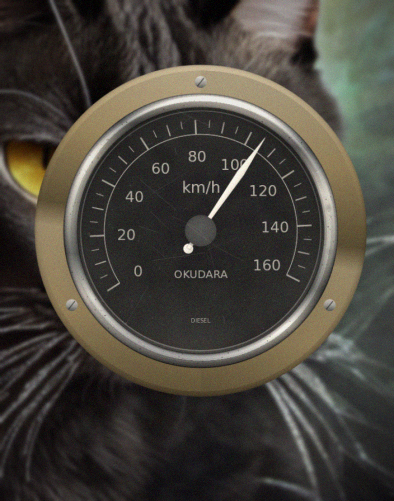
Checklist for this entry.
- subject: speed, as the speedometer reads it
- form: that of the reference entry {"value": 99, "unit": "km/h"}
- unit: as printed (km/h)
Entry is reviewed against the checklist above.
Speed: {"value": 105, "unit": "km/h"}
